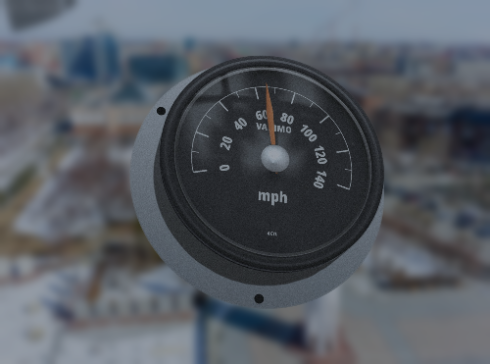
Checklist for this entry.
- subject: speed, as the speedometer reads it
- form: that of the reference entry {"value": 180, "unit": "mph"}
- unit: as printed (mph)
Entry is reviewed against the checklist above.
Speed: {"value": 65, "unit": "mph"}
